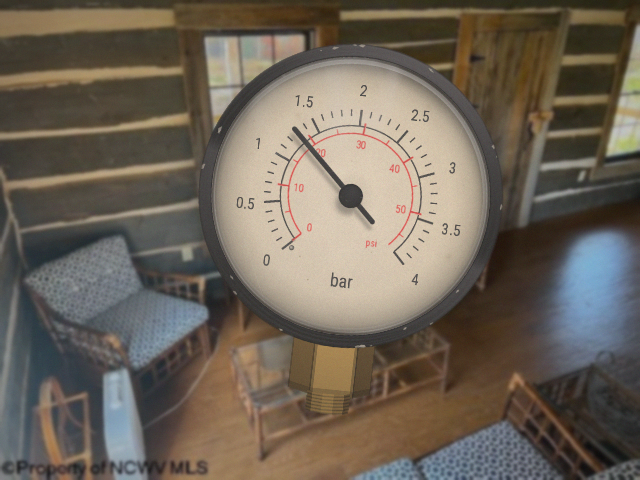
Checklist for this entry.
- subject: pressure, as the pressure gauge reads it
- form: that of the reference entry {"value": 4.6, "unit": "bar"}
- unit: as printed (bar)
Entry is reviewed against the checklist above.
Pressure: {"value": 1.3, "unit": "bar"}
